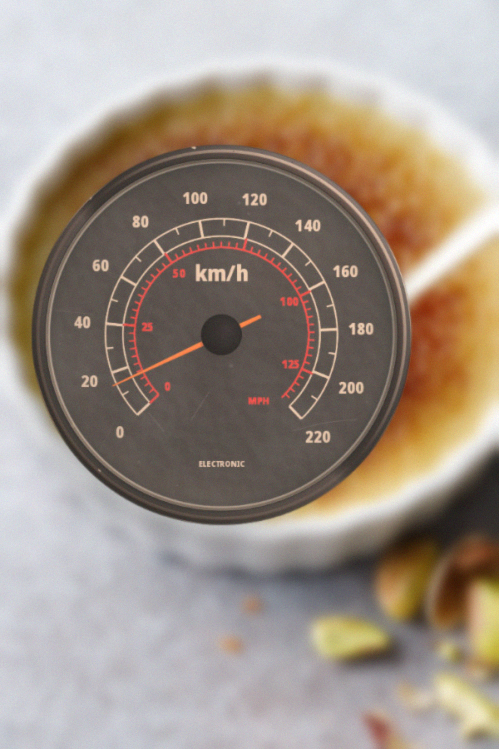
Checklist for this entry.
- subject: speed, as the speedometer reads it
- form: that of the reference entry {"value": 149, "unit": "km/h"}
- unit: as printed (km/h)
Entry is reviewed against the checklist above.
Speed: {"value": 15, "unit": "km/h"}
